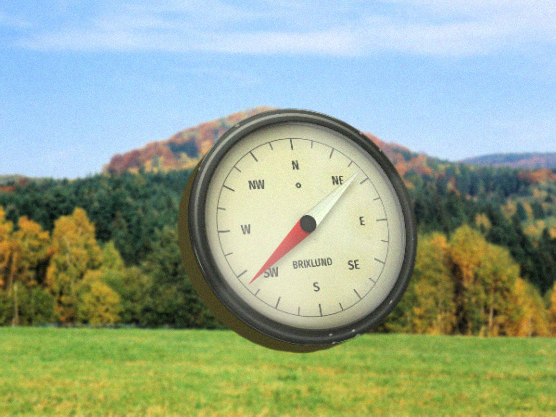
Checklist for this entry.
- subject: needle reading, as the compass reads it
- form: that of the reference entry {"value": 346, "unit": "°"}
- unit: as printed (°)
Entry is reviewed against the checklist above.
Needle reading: {"value": 232.5, "unit": "°"}
